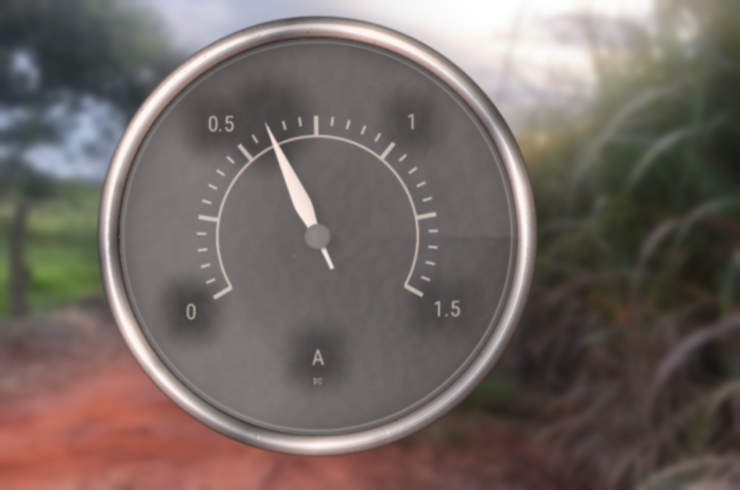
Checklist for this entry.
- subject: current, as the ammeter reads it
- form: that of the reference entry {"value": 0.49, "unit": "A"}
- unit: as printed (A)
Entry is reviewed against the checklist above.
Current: {"value": 0.6, "unit": "A"}
